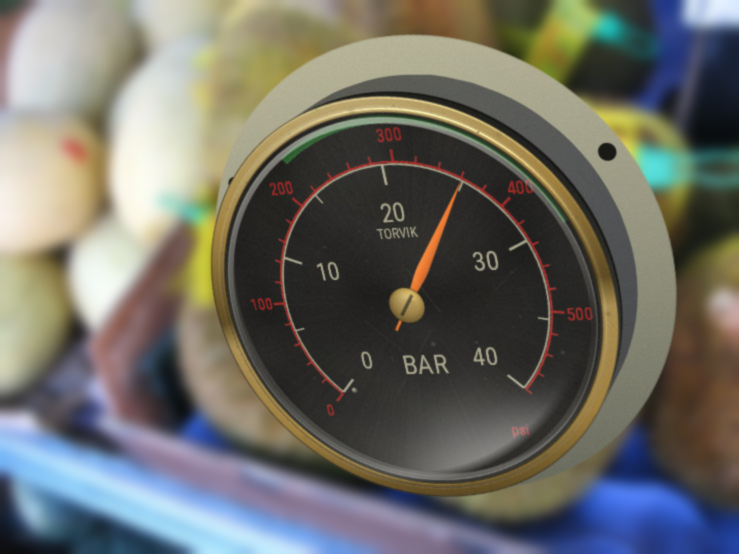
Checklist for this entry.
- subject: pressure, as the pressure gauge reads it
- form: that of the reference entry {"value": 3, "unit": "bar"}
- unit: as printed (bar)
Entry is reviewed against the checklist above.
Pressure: {"value": 25, "unit": "bar"}
